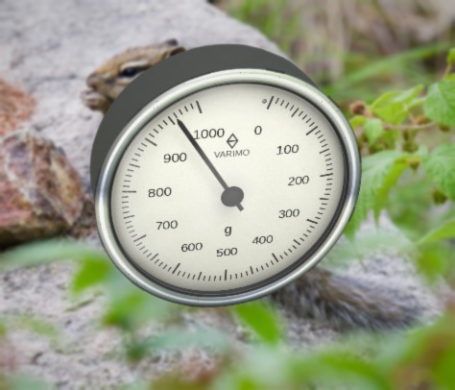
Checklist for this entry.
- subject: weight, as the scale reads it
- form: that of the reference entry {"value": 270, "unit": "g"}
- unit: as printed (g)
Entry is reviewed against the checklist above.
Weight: {"value": 960, "unit": "g"}
